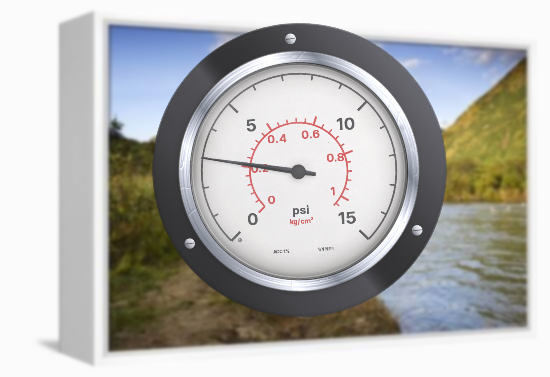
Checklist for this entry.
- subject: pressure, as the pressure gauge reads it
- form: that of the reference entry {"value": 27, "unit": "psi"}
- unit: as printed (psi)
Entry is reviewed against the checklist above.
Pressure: {"value": 3, "unit": "psi"}
